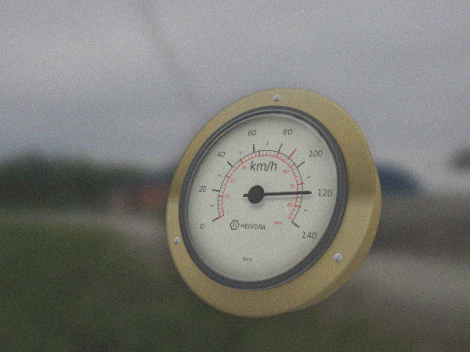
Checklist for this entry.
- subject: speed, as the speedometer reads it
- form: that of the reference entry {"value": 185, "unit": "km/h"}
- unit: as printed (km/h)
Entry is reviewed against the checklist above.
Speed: {"value": 120, "unit": "km/h"}
